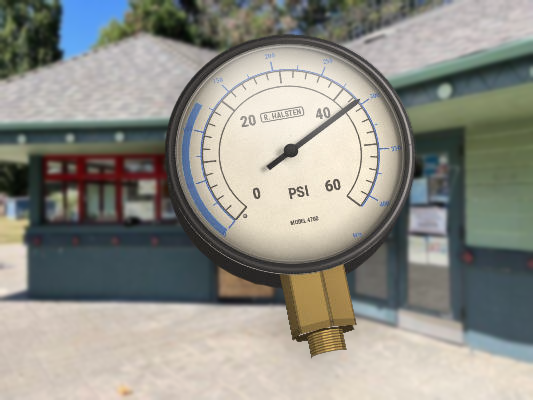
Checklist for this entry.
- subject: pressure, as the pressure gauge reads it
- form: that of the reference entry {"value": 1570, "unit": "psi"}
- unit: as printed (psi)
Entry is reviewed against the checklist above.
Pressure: {"value": 43, "unit": "psi"}
